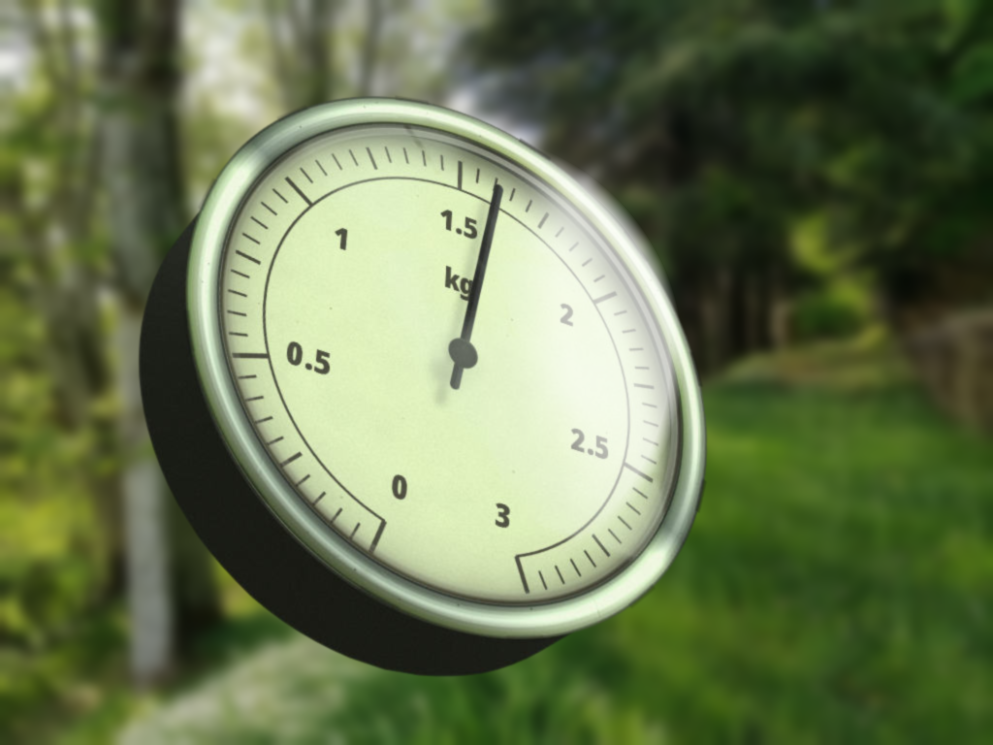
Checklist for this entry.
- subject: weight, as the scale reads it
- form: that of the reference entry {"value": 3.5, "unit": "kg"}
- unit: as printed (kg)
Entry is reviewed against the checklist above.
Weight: {"value": 1.6, "unit": "kg"}
